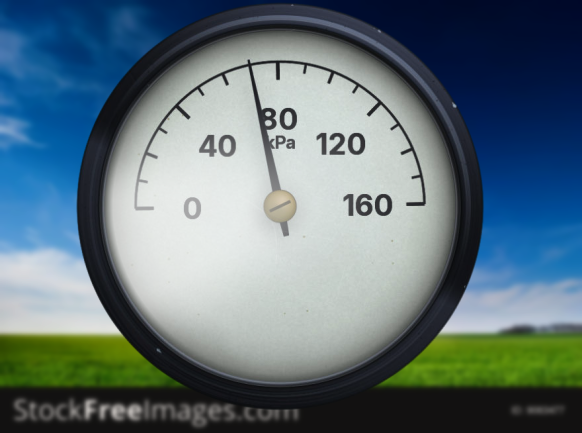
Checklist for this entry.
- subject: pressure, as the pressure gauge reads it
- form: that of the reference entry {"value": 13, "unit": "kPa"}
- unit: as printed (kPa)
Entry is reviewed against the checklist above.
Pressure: {"value": 70, "unit": "kPa"}
